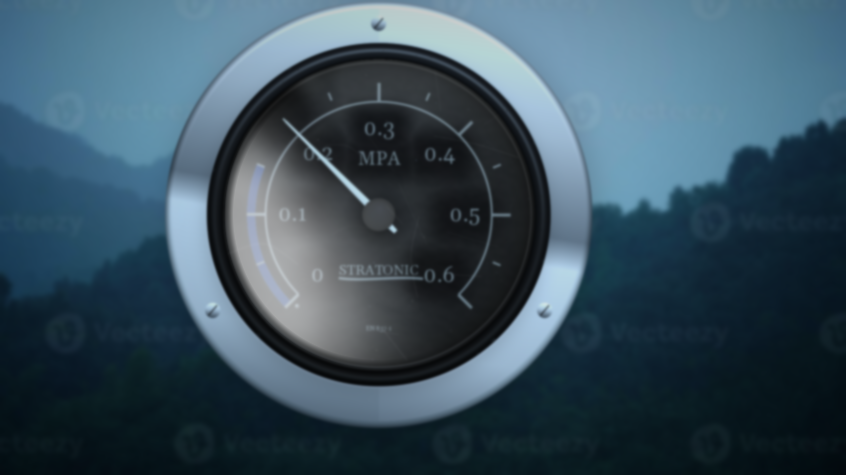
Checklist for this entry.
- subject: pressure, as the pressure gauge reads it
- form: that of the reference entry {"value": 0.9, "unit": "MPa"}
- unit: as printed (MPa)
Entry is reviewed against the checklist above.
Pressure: {"value": 0.2, "unit": "MPa"}
